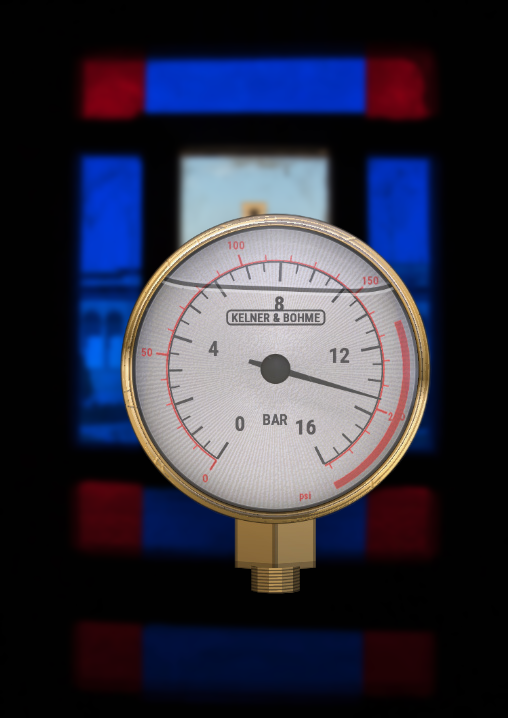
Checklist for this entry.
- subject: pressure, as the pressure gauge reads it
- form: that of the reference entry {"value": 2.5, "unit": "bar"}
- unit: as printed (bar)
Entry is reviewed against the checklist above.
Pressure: {"value": 13.5, "unit": "bar"}
